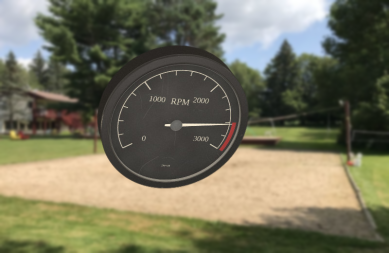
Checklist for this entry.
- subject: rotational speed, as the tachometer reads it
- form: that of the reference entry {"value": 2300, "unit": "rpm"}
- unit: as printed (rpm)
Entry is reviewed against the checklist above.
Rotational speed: {"value": 2600, "unit": "rpm"}
